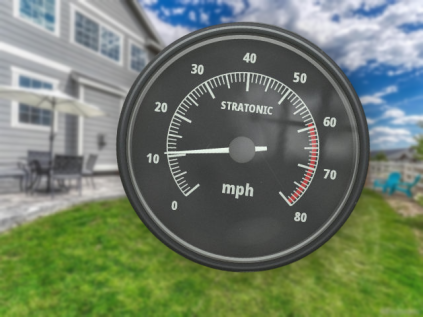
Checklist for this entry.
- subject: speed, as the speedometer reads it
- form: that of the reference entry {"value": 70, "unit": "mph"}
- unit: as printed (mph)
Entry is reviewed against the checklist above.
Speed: {"value": 11, "unit": "mph"}
